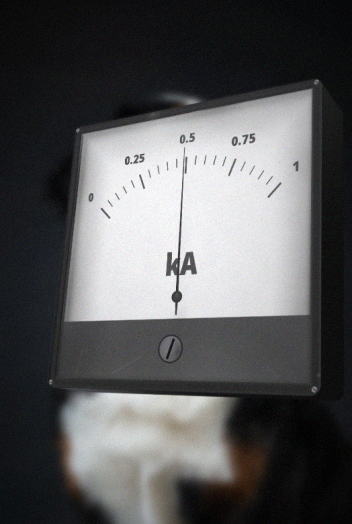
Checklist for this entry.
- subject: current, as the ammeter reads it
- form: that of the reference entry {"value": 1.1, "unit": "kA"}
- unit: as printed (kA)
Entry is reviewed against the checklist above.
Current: {"value": 0.5, "unit": "kA"}
